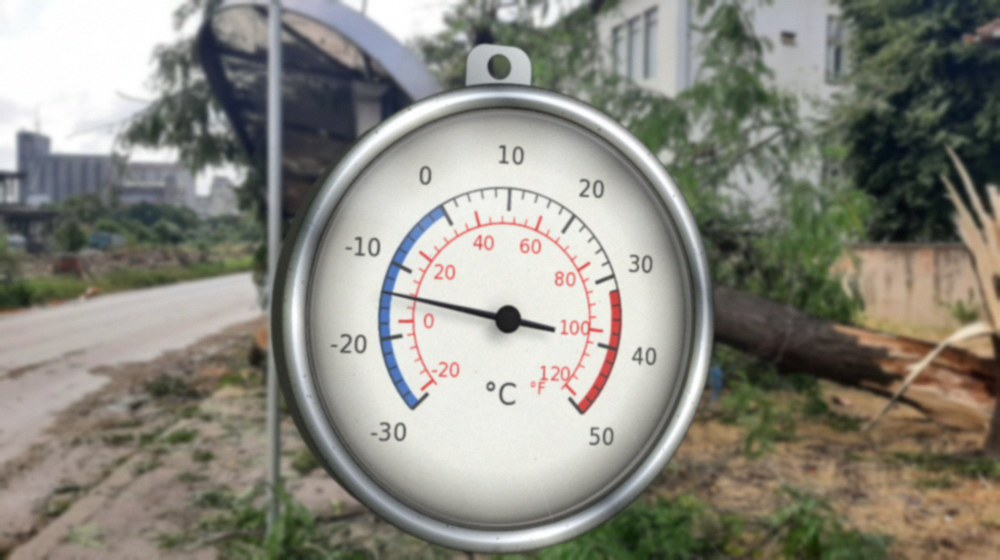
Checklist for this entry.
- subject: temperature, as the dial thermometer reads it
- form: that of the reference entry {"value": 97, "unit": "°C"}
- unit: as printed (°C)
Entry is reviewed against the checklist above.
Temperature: {"value": -14, "unit": "°C"}
